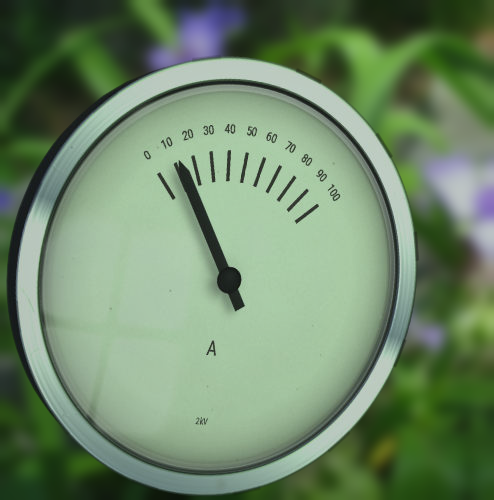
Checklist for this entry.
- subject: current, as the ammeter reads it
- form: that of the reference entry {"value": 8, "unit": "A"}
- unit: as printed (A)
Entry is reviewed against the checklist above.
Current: {"value": 10, "unit": "A"}
